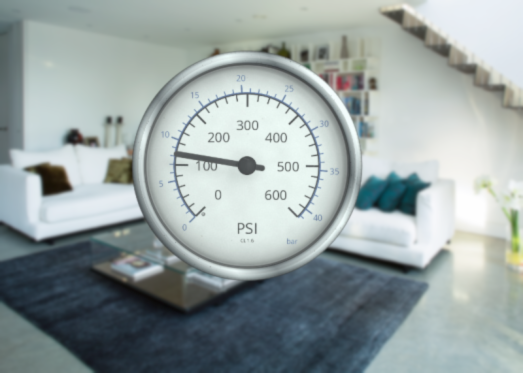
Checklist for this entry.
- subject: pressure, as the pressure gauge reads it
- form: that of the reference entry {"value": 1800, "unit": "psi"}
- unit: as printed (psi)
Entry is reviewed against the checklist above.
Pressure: {"value": 120, "unit": "psi"}
